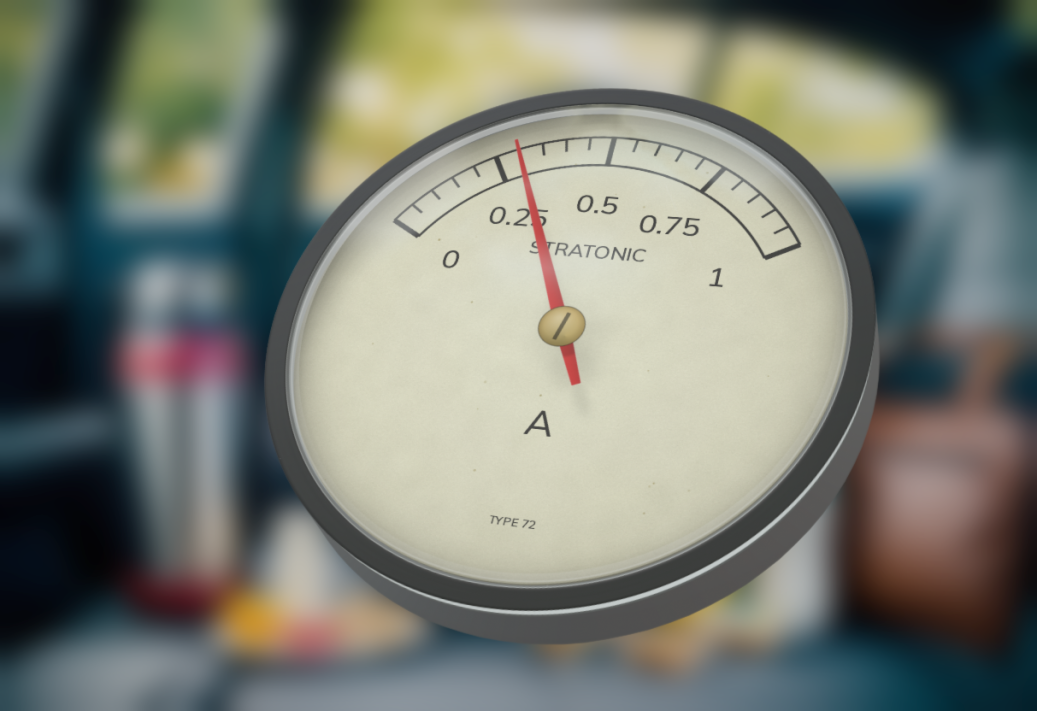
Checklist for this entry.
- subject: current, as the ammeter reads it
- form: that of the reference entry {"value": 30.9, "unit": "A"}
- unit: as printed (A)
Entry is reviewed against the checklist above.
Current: {"value": 0.3, "unit": "A"}
